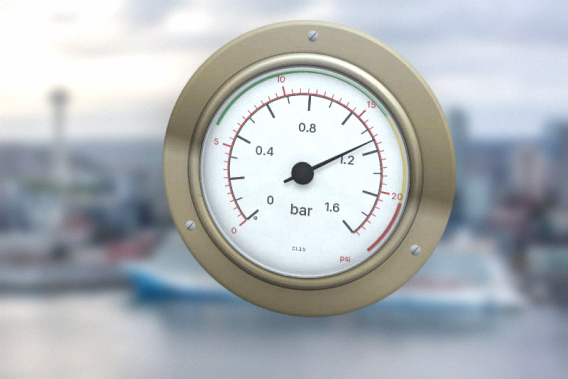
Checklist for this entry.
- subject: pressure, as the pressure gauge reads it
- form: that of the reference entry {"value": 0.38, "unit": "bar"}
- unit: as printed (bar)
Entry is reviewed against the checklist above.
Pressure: {"value": 1.15, "unit": "bar"}
